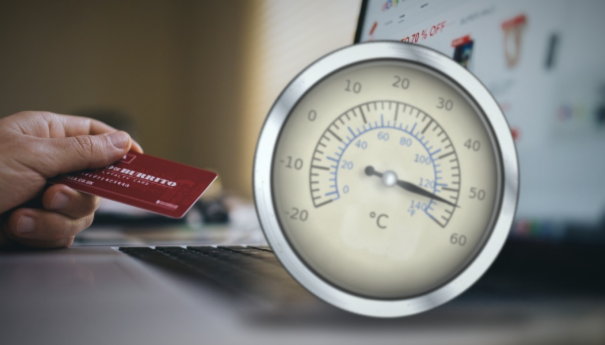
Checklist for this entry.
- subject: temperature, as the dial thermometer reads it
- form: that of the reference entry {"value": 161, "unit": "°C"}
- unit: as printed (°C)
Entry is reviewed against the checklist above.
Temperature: {"value": 54, "unit": "°C"}
